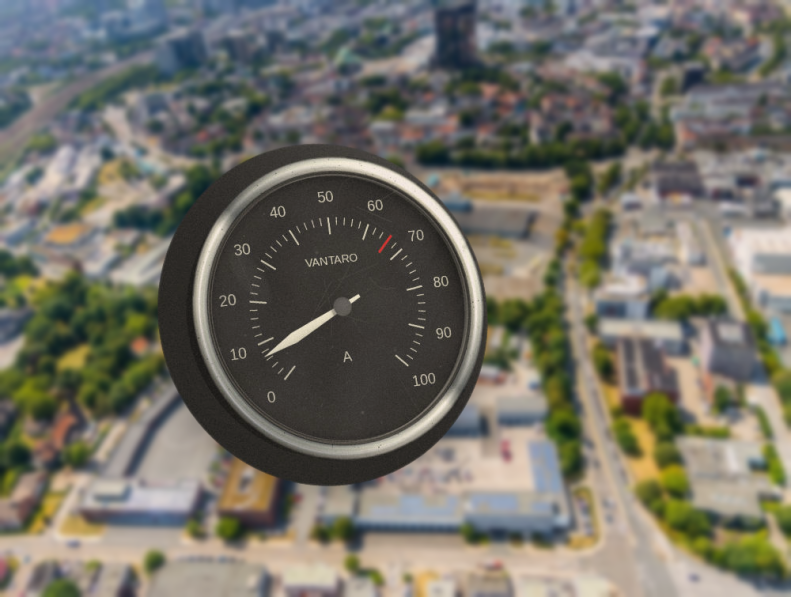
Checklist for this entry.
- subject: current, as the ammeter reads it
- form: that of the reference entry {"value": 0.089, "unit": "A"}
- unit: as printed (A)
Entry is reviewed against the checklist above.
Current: {"value": 7, "unit": "A"}
